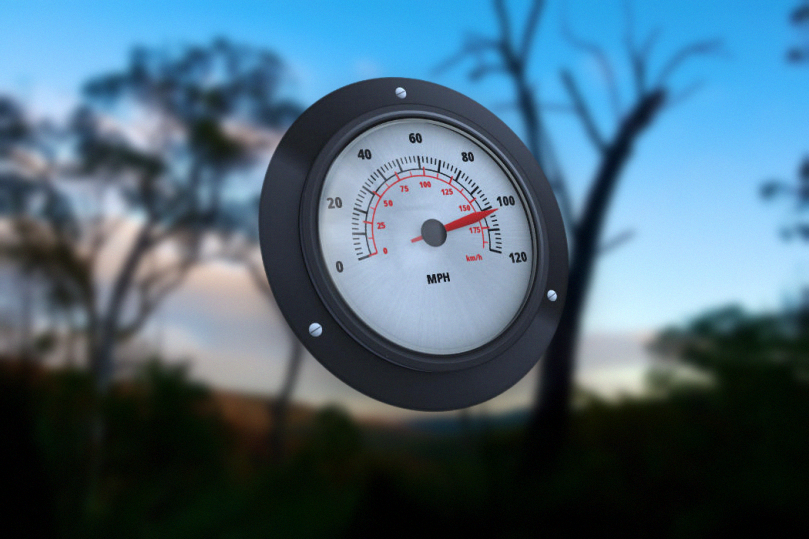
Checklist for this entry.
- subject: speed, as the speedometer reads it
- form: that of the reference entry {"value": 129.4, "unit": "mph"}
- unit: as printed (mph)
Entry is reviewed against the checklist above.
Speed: {"value": 102, "unit": "mph"}
